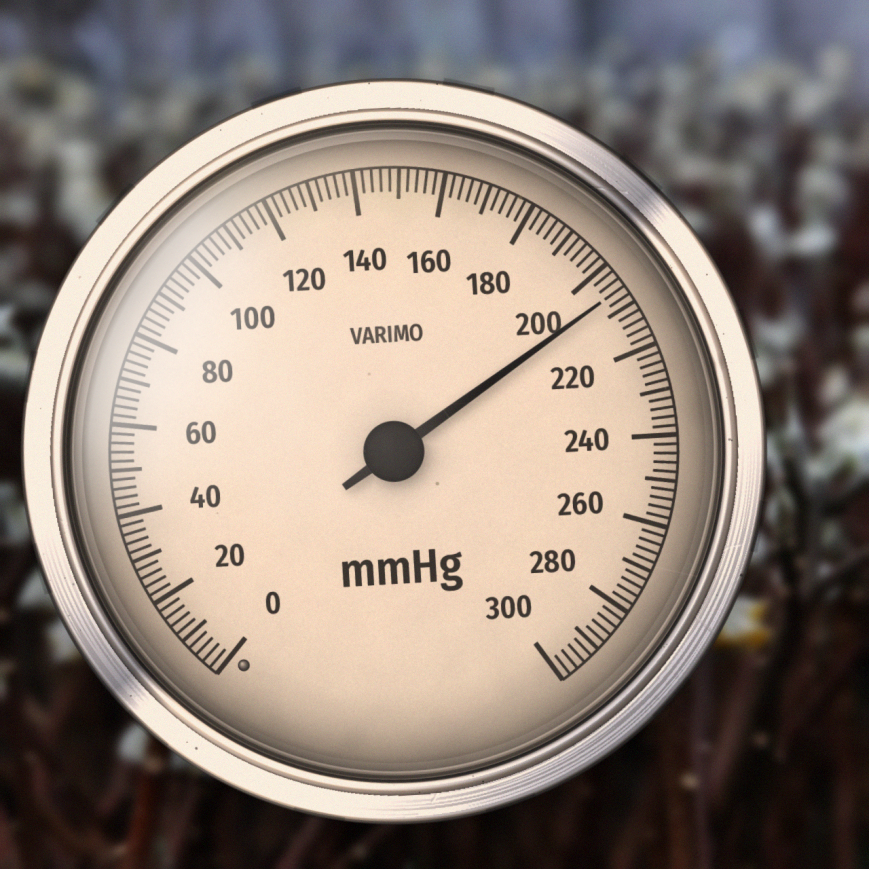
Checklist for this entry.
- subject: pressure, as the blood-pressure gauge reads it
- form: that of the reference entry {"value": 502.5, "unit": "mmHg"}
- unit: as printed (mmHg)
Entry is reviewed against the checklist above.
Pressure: {"value": 206, "unit": "mmHg"}
